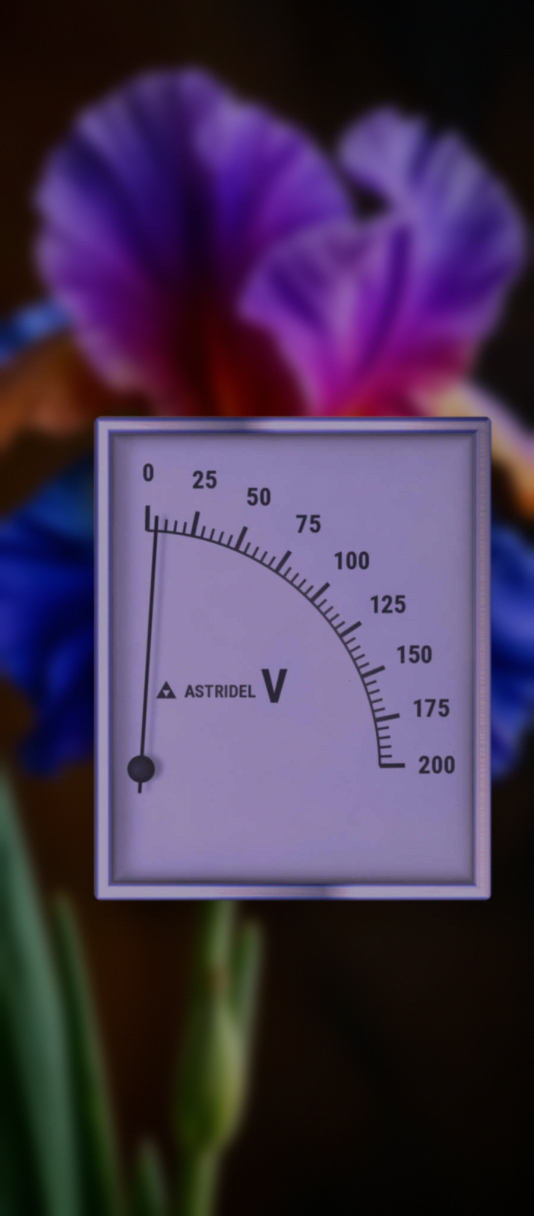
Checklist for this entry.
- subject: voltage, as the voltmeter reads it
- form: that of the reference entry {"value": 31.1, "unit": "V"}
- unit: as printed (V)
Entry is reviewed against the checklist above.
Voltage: {"value": 5, "unit": "V"}
